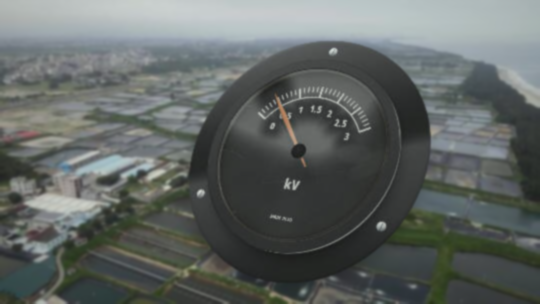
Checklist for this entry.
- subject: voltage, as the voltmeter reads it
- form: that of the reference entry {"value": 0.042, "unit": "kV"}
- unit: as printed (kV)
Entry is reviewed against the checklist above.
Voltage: {"value": 0.5, "unit": "kV"}
